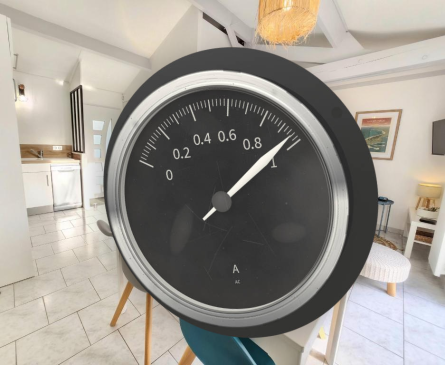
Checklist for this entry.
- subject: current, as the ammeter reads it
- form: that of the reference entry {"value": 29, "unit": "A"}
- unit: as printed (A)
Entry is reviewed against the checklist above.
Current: {"value": 0.96, "unit": "A"}
